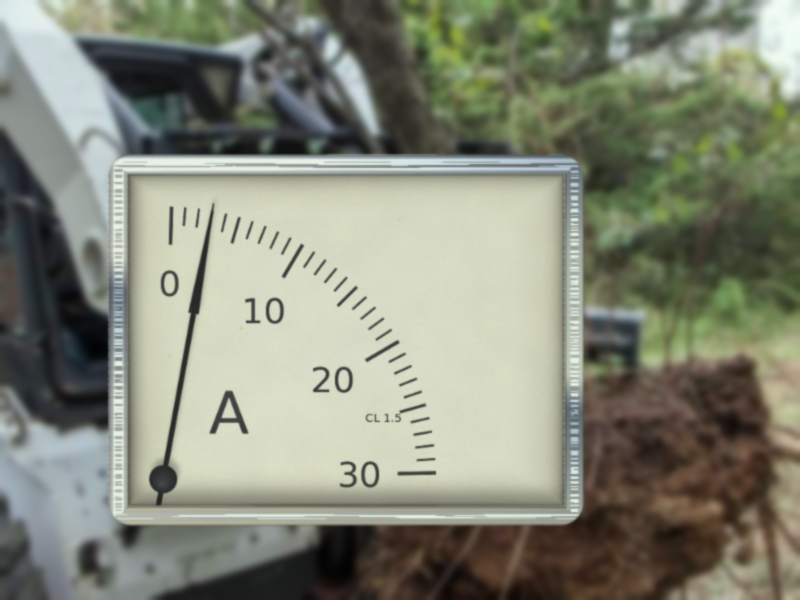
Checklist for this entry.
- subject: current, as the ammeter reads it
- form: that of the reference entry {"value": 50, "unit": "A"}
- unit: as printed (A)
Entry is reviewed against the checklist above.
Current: {"value": 3, "unit": "A"}
